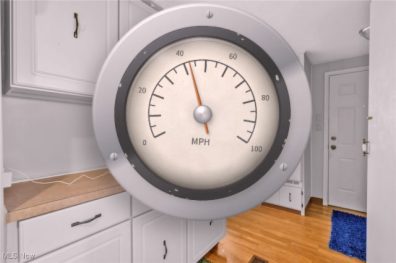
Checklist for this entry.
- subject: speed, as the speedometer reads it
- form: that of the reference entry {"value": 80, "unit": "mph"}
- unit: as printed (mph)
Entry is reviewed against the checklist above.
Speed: {"value": 42.5, "unit": "mph"}
